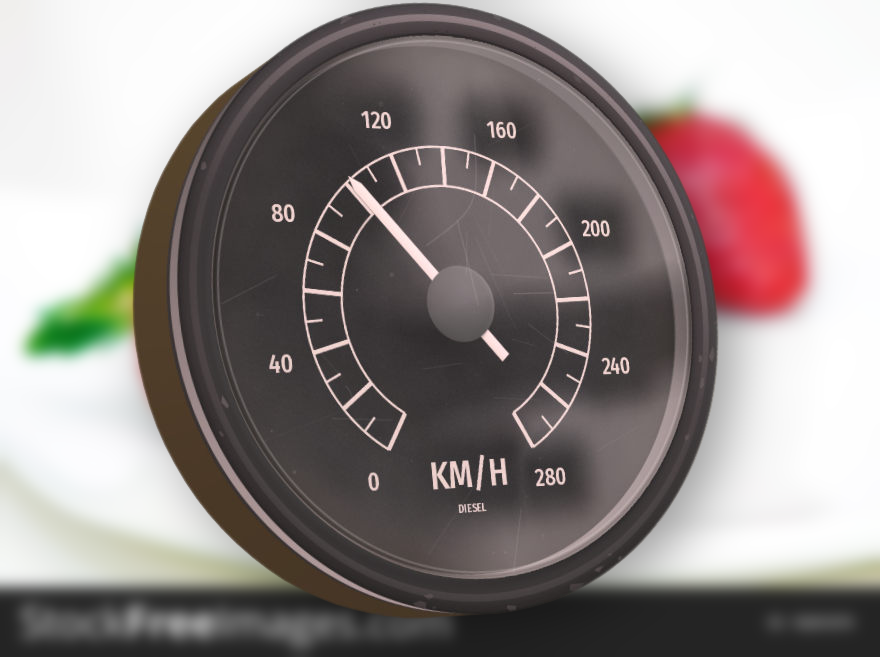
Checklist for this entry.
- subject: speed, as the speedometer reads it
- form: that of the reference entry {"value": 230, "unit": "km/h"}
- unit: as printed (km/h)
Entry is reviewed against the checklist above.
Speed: {"value": 100, "unit": "km/h"}
